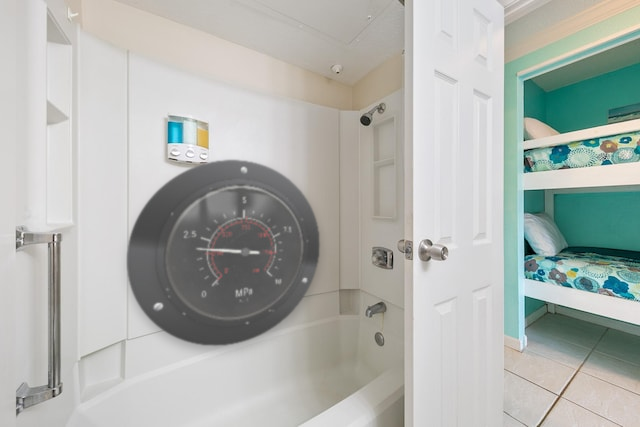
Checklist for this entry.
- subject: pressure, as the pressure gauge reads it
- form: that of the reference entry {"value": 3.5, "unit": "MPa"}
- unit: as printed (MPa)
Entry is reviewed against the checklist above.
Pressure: {"value": 2, "unit": "MPa"}
